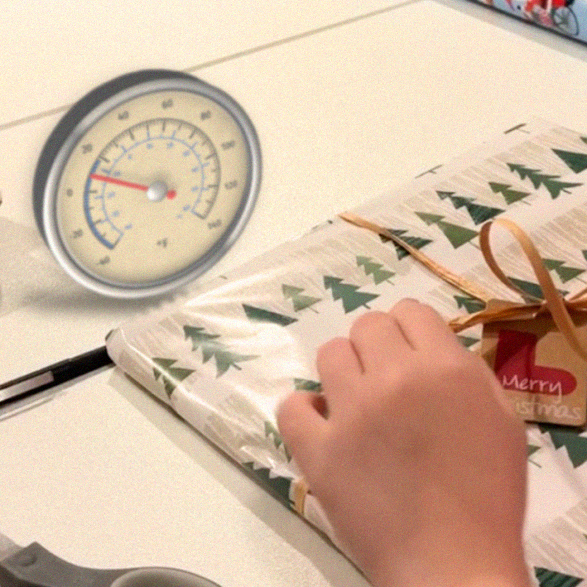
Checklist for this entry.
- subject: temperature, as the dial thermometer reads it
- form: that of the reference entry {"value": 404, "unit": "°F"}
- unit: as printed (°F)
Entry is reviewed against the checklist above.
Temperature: {"value": 10, "unit": "°F"}
